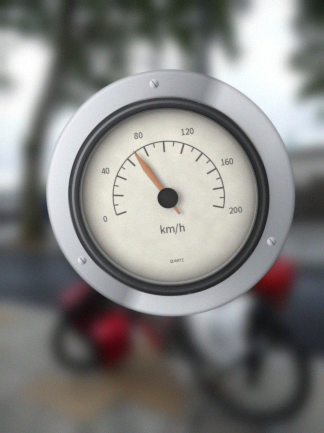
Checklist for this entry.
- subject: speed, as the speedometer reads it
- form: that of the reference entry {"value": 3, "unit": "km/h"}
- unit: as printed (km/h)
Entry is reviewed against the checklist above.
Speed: {"value": 70, "unit": "km/h"}
